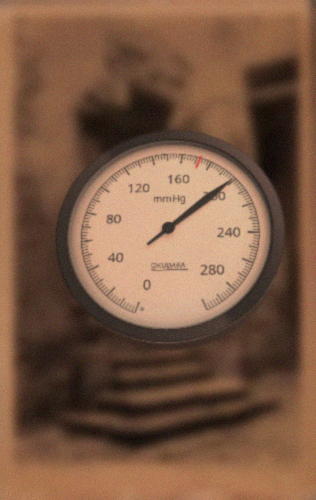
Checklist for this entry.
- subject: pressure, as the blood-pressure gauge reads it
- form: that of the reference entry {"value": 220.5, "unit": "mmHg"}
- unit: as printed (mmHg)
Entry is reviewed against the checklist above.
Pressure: {"value": 200, "unit": "mmHg"}
